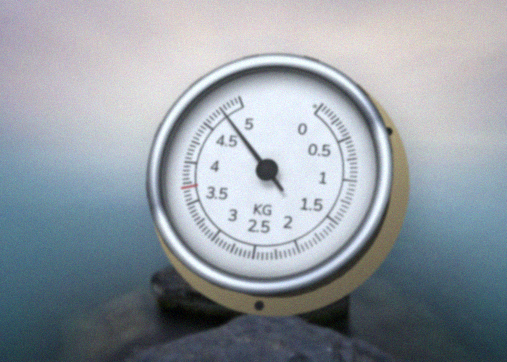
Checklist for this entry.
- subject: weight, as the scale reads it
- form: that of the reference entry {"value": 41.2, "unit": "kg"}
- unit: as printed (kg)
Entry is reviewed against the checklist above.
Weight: {"value": 4.75, "unit": "kg"}
